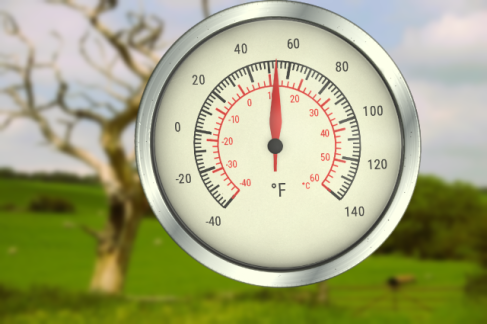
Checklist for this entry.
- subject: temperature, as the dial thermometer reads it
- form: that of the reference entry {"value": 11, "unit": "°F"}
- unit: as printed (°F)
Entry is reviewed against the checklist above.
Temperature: {"value": 54, "unit": "°F"}
